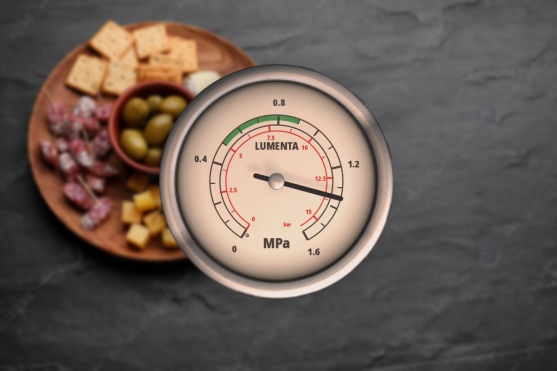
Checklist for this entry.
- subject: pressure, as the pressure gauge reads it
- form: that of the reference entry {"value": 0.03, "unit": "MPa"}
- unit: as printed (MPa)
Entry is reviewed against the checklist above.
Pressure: {"value": 1.35, "unit": "MPa"}
